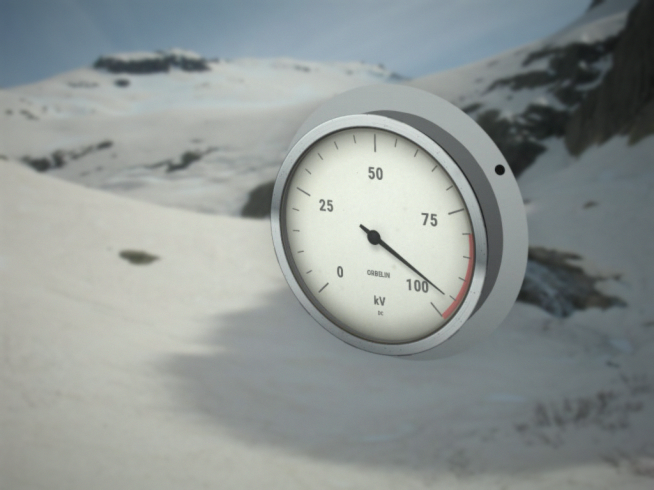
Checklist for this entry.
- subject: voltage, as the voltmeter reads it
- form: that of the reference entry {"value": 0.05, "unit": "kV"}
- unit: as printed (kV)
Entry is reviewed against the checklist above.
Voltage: {"value": 95, "unit": "kV"}
